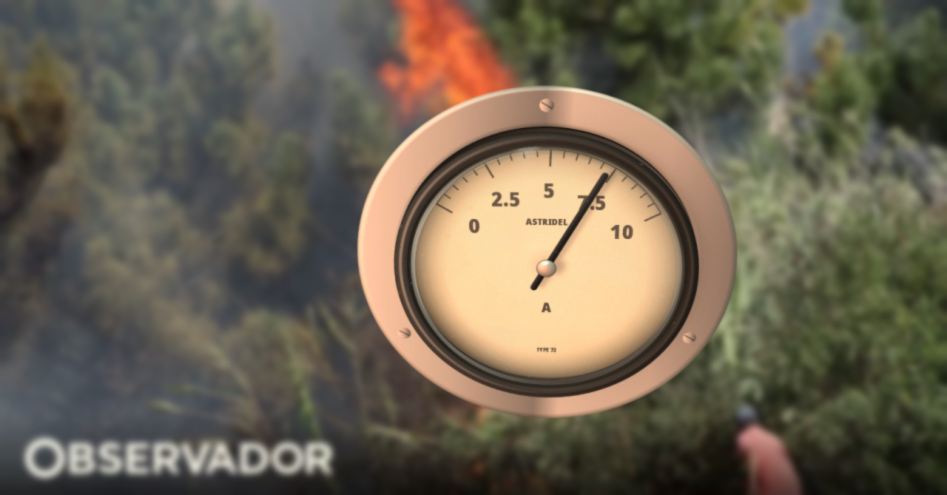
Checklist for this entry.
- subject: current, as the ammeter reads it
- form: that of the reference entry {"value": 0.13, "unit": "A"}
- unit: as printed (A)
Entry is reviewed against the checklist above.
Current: {"value": 7.25, "unit": "A"}
